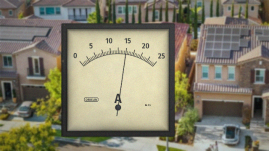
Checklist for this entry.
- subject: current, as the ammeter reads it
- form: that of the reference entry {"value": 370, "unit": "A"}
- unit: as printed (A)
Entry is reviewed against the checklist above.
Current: {"value": 15, "unit": "A"}
